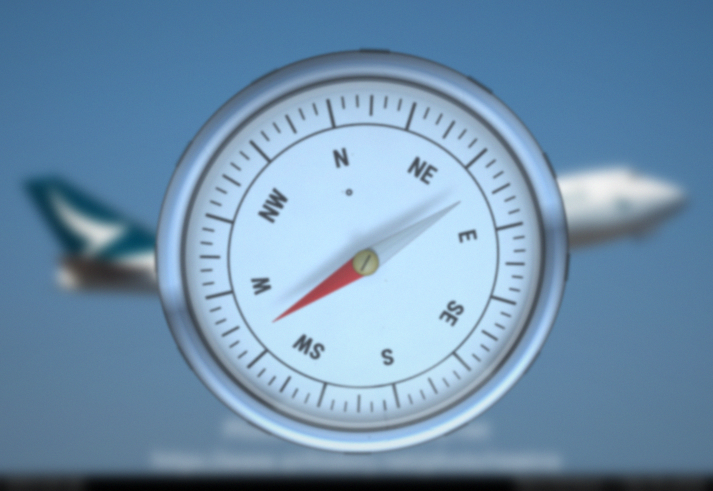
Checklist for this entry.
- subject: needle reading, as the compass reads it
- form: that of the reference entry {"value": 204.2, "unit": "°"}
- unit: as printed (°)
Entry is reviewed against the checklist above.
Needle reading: {"value": 250, "unit": "°"}
